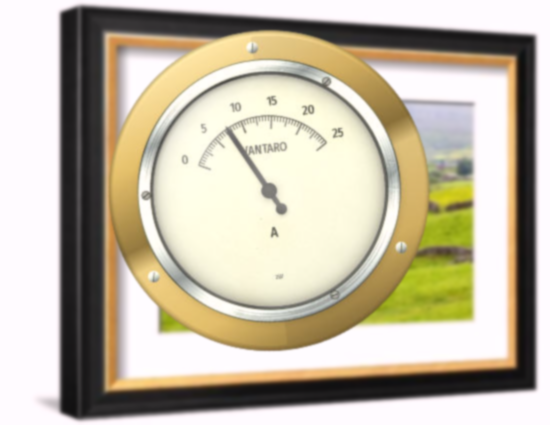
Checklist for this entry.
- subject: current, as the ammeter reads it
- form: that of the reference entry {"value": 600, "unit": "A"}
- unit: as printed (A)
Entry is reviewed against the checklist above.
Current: {"value": 7.5, "unit": "A"}
